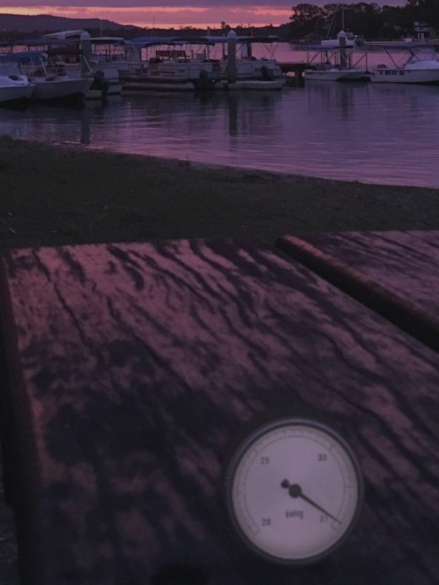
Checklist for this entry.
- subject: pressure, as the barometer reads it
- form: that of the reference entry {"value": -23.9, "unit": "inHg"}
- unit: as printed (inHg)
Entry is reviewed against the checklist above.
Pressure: {"value": 30.9, "unit": "inHg"}
